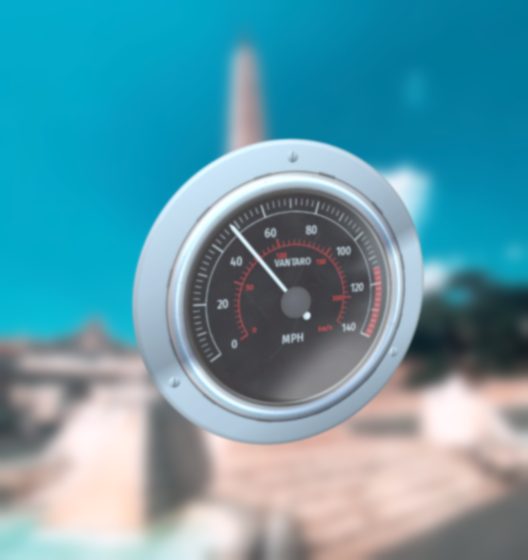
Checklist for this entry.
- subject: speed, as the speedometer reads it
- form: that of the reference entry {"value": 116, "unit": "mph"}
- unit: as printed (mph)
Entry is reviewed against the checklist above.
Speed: {"value": 48, "unit": "mph"}
